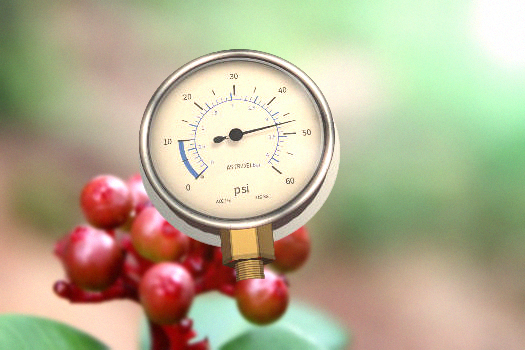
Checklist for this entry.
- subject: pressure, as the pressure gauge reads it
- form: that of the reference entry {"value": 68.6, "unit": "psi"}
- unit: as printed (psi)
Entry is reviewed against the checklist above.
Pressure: {"value": 47.5, "unit": "psi"}
